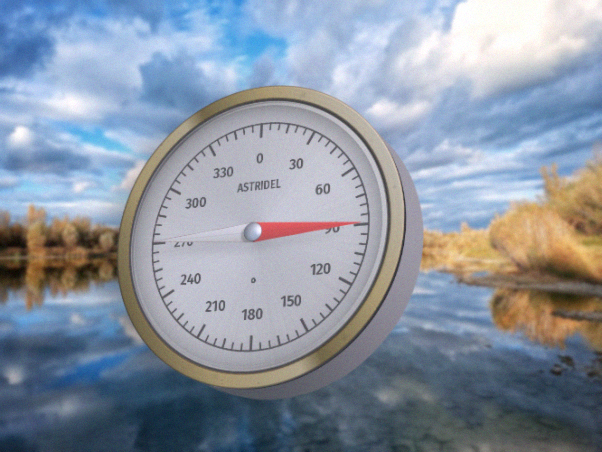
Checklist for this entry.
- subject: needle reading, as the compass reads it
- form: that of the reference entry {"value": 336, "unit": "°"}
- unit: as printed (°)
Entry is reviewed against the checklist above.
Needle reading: {"value": 90, "unit": "°"}
